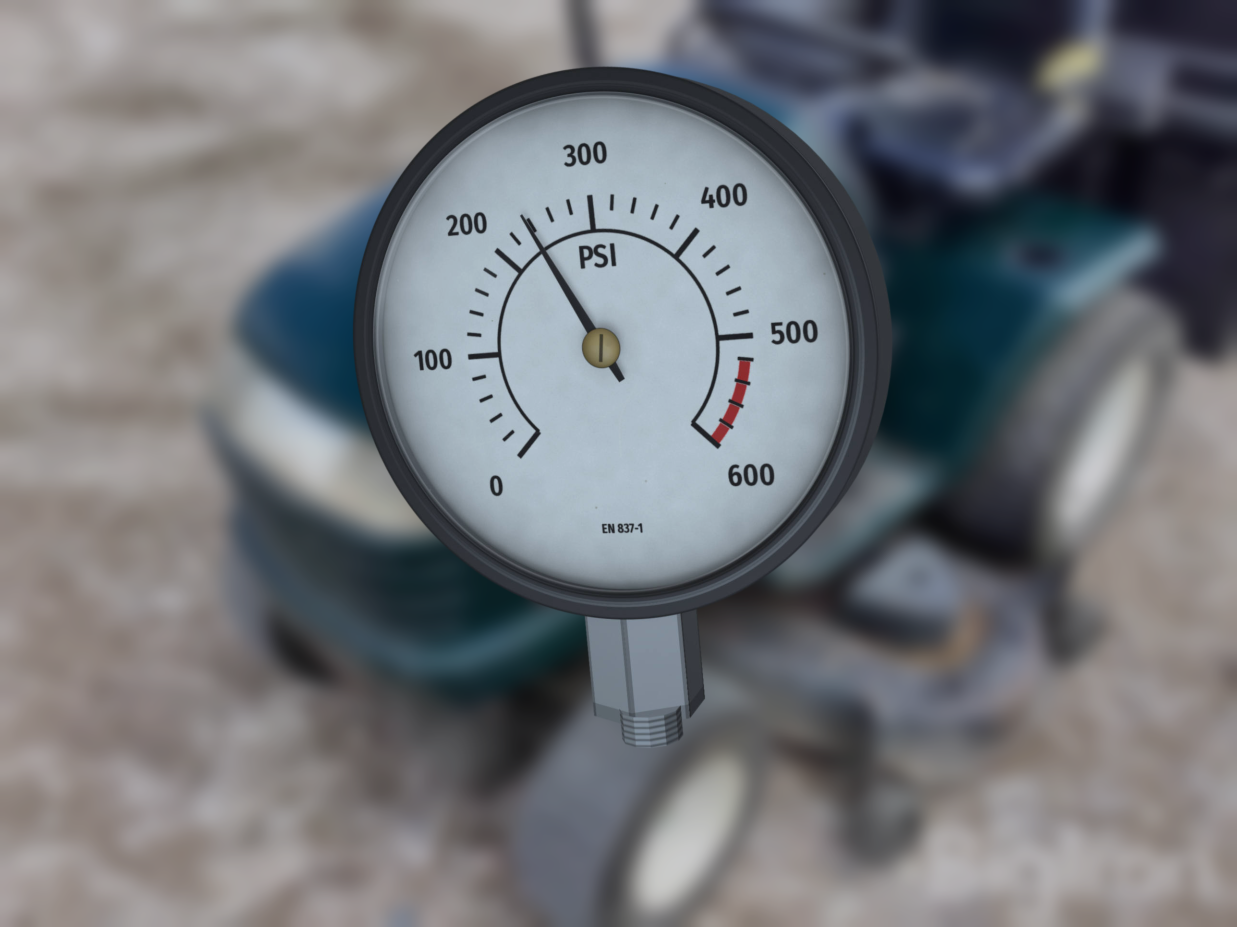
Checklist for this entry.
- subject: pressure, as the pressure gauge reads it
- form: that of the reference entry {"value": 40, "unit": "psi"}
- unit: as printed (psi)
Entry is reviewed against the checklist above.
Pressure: {"value": 240, "unit": "psi"}
